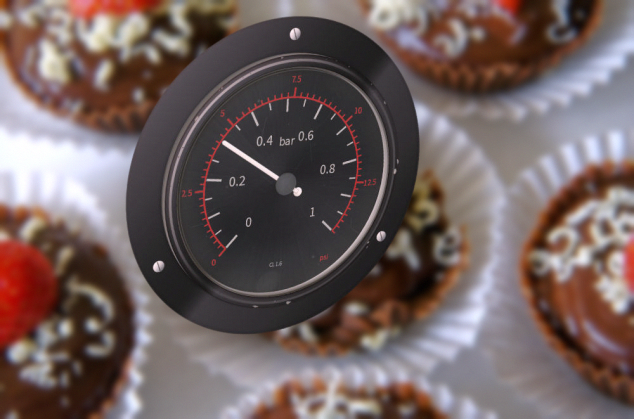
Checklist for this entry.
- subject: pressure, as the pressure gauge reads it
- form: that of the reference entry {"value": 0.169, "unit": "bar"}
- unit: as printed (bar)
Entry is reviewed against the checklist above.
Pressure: {"value": 0.3, "unit": "bar"}
